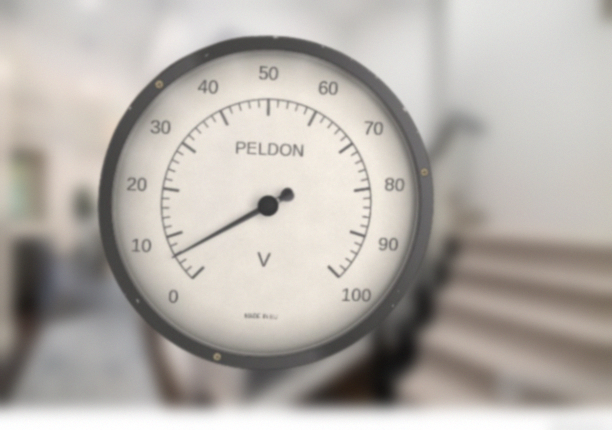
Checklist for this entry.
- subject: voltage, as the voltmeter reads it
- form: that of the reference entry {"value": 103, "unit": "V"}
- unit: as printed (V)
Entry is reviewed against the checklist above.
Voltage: {"value": 6, "unit": "V"}
